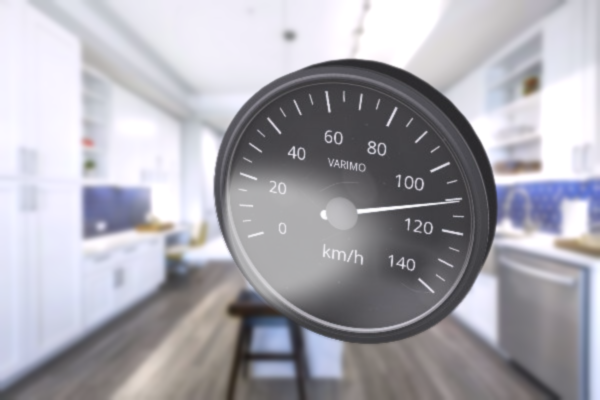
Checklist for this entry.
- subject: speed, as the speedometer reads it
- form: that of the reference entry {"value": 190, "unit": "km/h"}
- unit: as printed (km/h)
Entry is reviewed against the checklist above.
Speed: {"value": 110, "unit": "km/h"}
